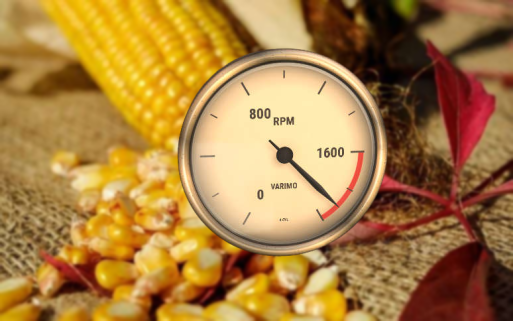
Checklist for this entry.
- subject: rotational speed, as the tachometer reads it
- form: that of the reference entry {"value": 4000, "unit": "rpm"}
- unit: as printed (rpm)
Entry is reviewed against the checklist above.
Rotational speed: {"value": 1900, "unit": "rpm"}
